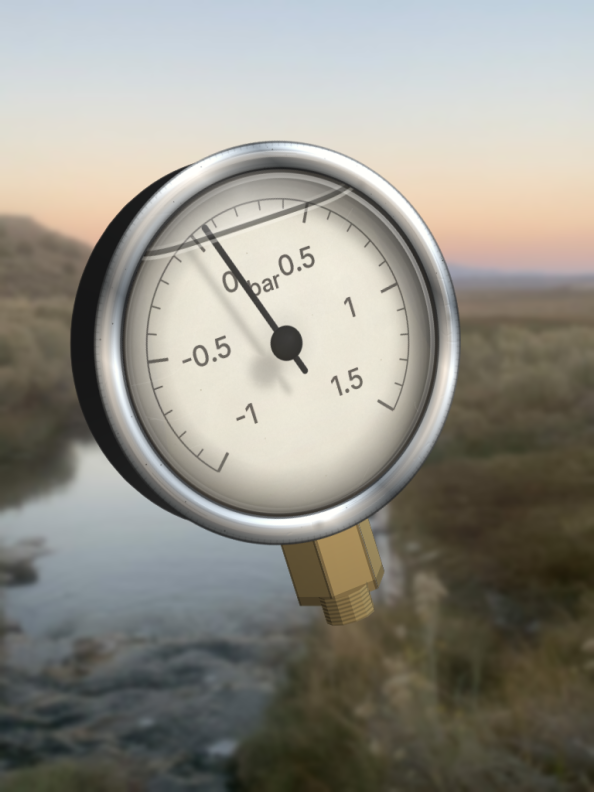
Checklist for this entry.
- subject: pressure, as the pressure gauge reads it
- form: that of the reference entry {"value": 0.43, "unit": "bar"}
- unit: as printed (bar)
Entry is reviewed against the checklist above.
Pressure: {"value": 0.05, "unit": "bar"}
